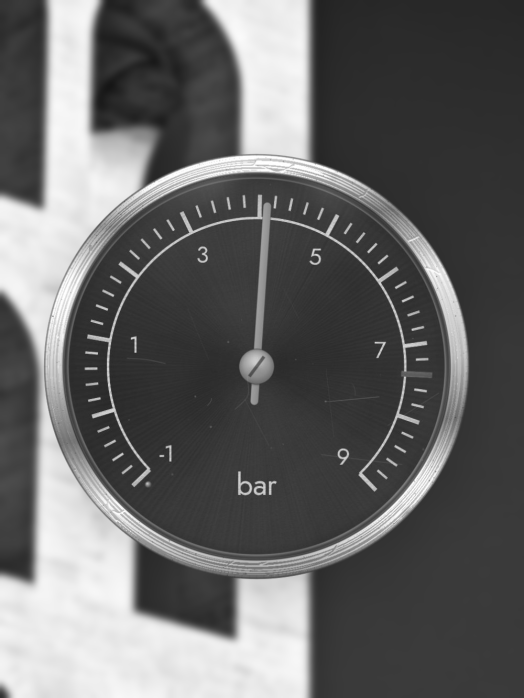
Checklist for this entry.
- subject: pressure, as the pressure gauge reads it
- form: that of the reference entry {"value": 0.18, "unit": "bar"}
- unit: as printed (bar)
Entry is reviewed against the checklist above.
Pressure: {"value": 4.1, "unit": "bar"}
